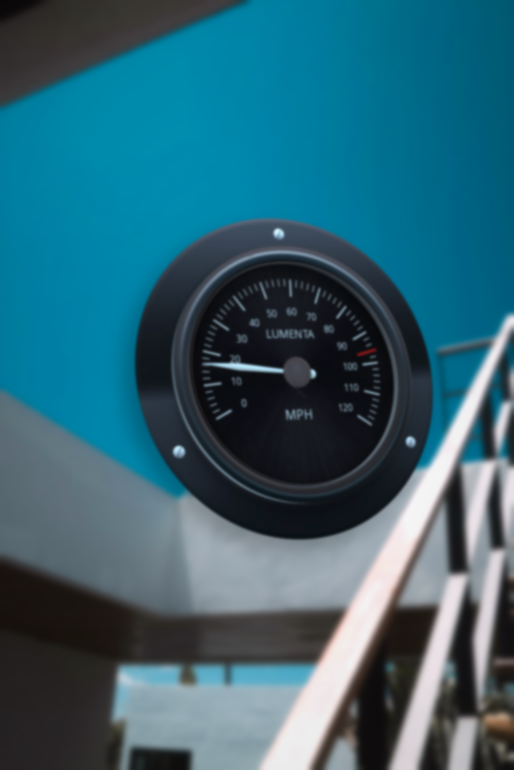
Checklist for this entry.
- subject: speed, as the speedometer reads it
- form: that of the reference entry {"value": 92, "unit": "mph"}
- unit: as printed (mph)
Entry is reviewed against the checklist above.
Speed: {"value": 16, "unit": "mph"}
